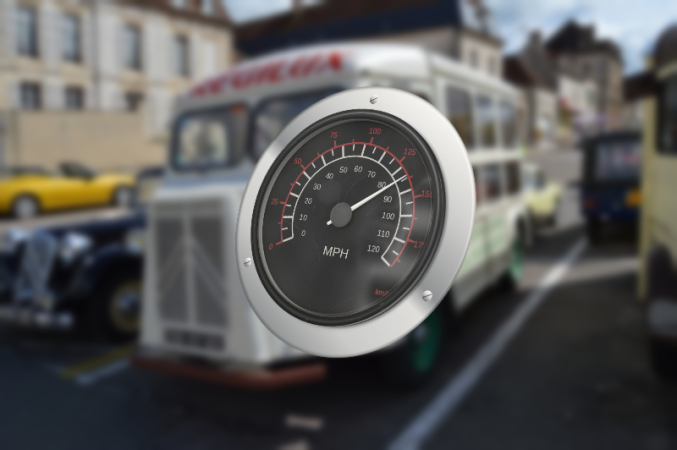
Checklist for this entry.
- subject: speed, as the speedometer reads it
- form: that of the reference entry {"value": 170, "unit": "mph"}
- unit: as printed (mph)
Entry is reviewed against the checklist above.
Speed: {"value": 85, "unit": "mph"}
